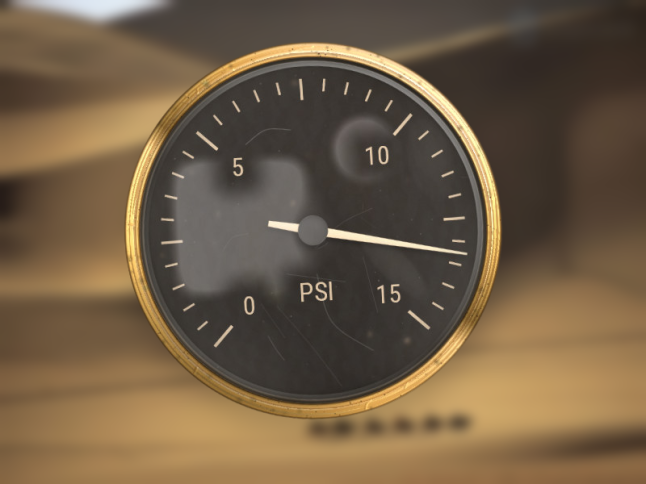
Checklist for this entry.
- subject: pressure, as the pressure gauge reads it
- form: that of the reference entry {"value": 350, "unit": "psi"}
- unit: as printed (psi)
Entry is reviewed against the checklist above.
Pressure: {"value": 13.25, "unit": "psi"}
